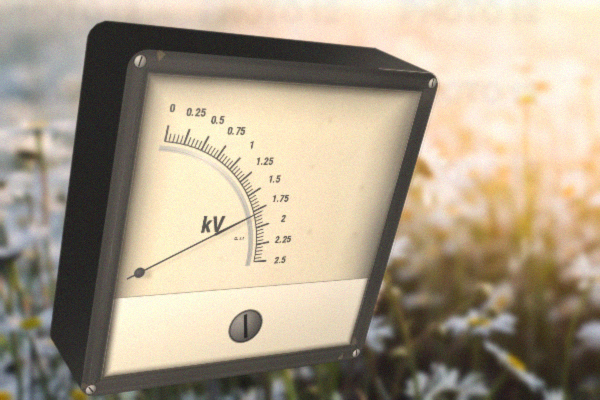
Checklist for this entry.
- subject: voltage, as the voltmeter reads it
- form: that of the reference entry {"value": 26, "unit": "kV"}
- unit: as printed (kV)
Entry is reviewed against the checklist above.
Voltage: {"value": 1.75, "unit": "kV"}
